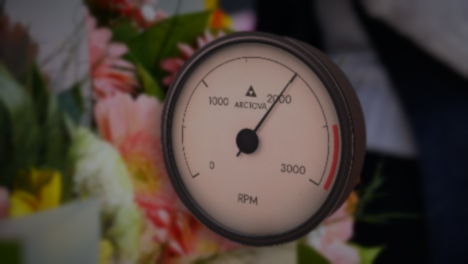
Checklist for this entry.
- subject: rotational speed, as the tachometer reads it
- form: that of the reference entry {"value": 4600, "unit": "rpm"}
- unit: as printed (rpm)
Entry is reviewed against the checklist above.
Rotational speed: {"value": 2000, "unit": "rpm"}
